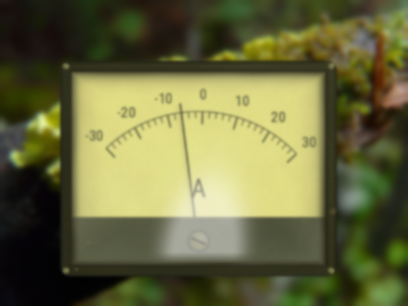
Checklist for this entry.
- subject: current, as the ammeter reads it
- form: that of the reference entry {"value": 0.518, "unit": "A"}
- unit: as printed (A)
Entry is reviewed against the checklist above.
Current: {"value": -6, "unit": "A"}
